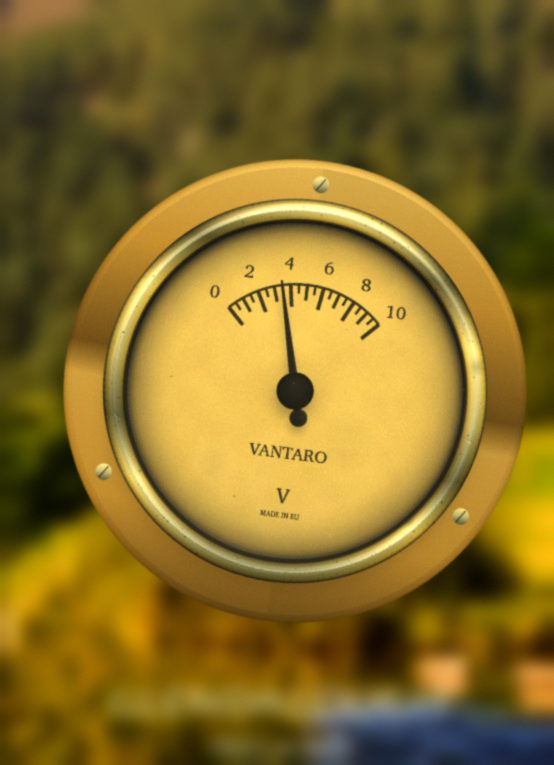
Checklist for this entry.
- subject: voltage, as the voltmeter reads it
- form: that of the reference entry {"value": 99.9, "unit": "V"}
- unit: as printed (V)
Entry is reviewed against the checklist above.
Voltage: {"value": 3.5, "unit": "V"}
